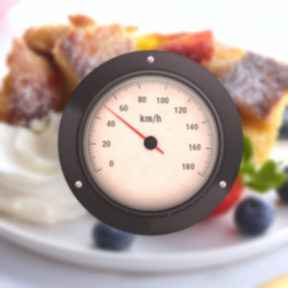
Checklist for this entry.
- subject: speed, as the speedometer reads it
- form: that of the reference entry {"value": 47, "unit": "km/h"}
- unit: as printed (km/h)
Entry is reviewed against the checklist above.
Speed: {"value": 50, "unit": "km/h"}
